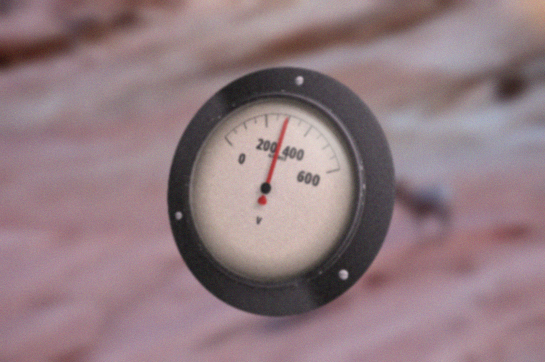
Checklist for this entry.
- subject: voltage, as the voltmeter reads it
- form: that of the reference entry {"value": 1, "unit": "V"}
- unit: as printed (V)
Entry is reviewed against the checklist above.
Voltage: {"value": 300, "unit": "V"}
